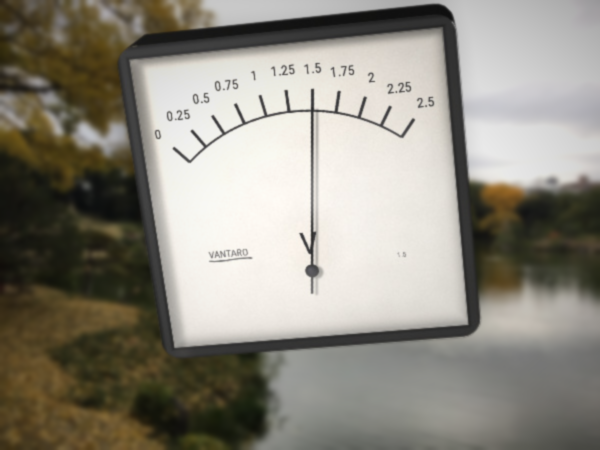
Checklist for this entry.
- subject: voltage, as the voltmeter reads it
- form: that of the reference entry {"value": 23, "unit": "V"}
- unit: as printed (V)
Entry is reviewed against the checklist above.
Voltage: {"value": 1.5, "unit": "V"}
